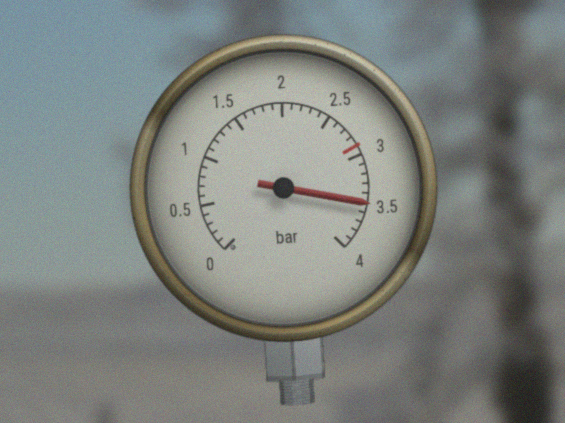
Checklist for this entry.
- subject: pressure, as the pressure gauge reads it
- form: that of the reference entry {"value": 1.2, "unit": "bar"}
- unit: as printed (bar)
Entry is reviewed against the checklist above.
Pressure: {"value": 3.5, "unit": "bar"}
